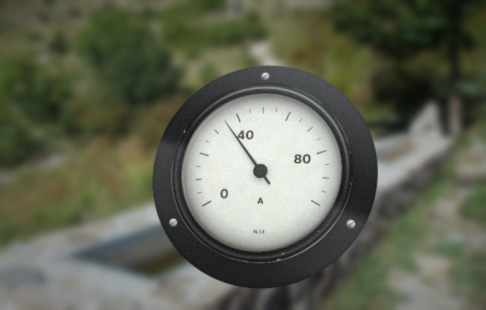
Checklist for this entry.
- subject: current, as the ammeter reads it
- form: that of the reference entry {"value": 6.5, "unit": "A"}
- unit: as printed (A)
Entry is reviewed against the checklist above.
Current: {"value": 35, "unit": "A"}
